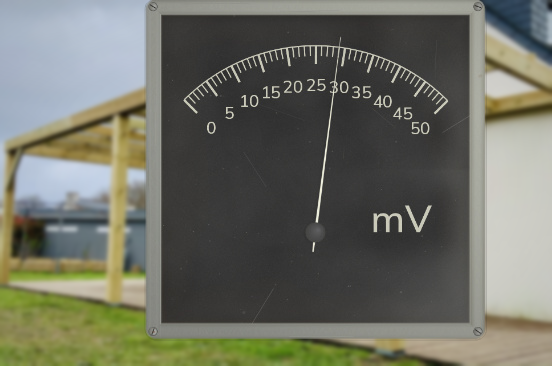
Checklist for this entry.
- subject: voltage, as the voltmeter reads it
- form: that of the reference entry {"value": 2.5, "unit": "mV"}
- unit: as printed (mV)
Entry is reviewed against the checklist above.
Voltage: {"value": 29, "unit": "mV"}
